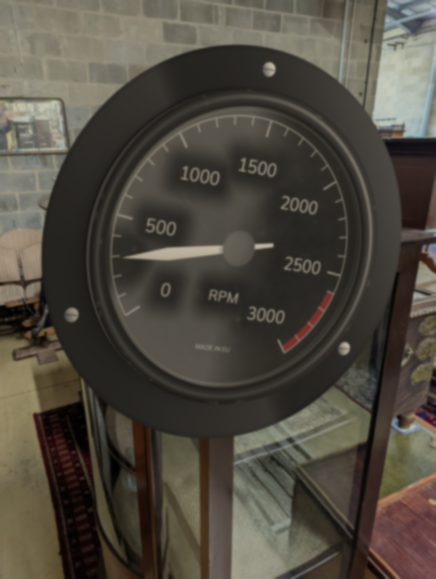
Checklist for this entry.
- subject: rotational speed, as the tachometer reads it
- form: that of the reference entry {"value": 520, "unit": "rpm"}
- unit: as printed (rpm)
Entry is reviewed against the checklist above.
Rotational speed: {"value": 300, "unit": "rpm"}
